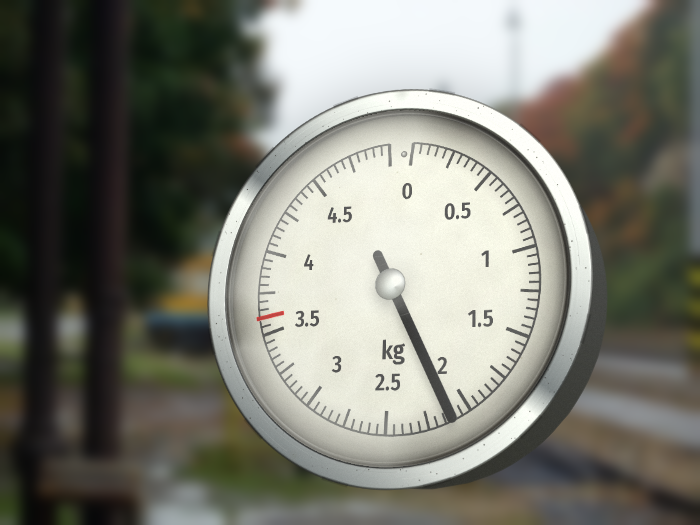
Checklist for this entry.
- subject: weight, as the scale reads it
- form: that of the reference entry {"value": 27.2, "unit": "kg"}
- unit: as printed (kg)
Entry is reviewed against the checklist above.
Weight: {"value": 2.1, "unit": "kg"}
